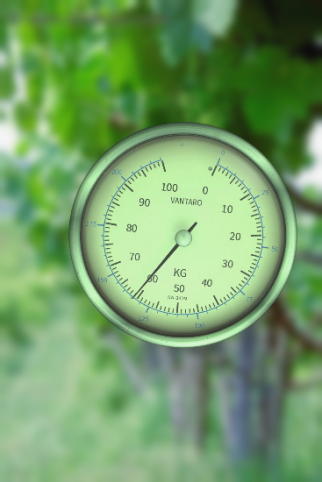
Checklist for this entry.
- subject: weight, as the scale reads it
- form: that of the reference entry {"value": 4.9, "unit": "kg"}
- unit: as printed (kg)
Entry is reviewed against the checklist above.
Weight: {"value": 61, "unit": "kg"}
